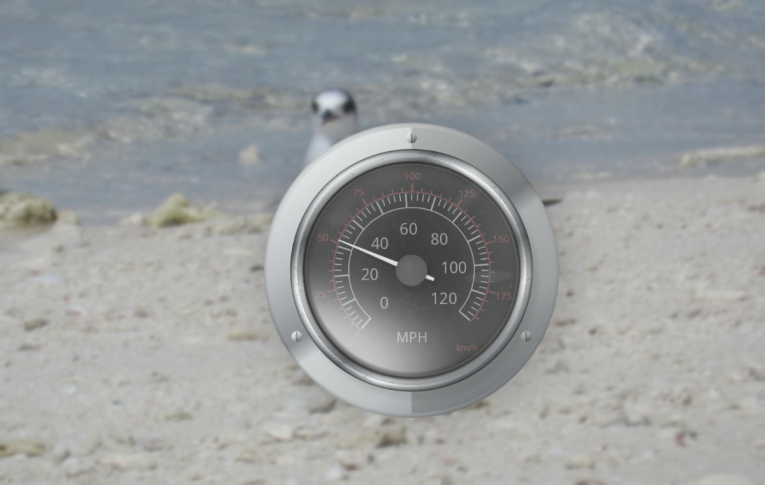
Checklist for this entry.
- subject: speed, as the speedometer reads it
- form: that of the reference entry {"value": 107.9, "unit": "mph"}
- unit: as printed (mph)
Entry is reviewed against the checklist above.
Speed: {"value": 32, "unit": "mph"}
